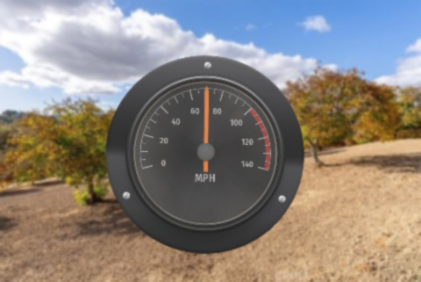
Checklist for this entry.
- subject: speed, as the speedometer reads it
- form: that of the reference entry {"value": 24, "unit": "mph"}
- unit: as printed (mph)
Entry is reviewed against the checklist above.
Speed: {"value": 70, "unit": "mph"}
